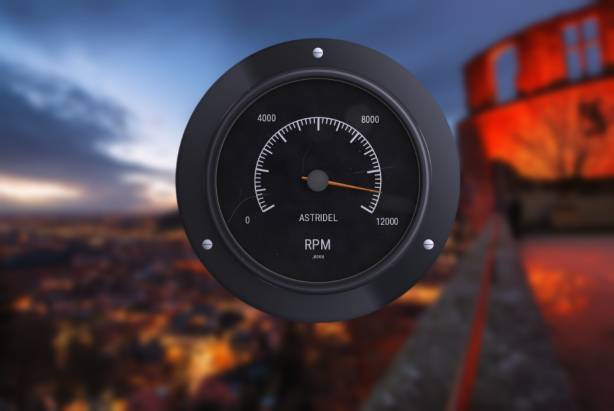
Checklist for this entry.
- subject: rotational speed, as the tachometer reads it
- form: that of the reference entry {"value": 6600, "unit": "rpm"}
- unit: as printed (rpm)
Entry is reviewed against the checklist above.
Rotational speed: {"value": 11000, "unit": "rpm"}
